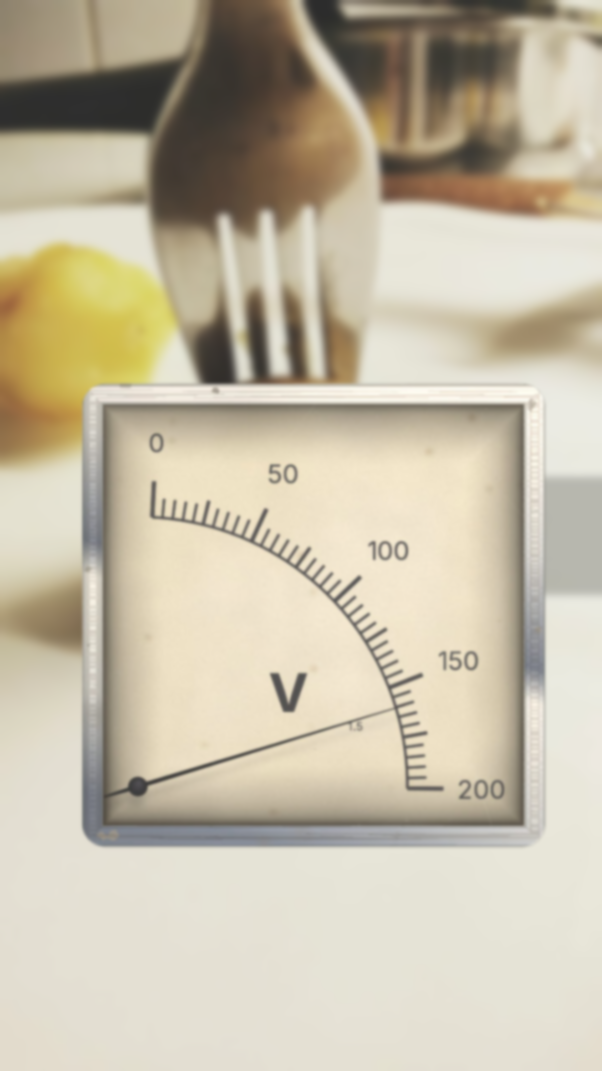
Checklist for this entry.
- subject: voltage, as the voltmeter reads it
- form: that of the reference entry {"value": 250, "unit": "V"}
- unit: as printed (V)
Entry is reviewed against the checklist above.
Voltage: {"value": 160, "unit": "V"}
